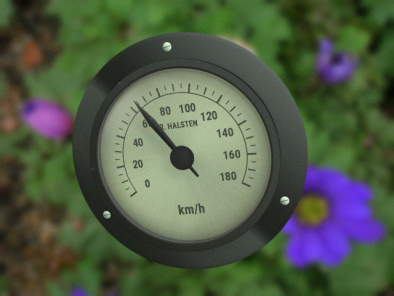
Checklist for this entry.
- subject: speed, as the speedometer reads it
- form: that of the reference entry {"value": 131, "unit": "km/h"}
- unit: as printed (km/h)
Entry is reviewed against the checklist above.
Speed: {"value": 65, "unit": "km/h"}
